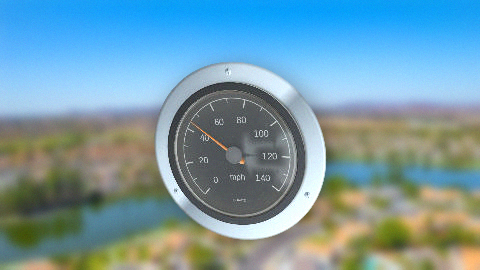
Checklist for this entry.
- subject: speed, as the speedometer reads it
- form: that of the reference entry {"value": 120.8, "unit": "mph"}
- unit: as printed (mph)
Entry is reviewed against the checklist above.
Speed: {"value": 45, "unit": "mph"}
